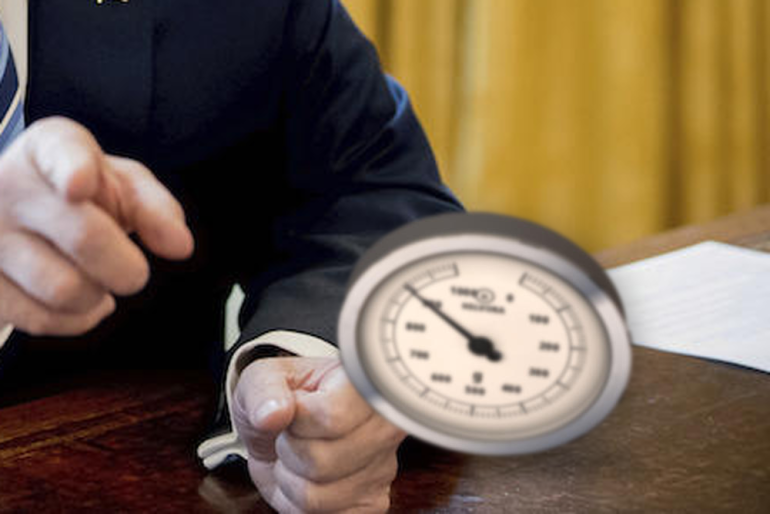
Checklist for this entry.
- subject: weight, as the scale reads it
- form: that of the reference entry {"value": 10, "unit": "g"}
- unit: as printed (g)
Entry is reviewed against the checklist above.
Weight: {"value": 900, "unit": "g"}
